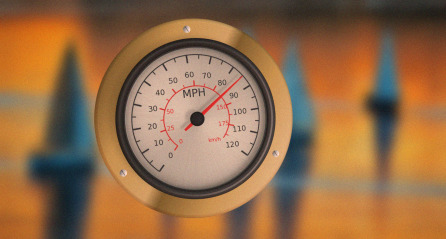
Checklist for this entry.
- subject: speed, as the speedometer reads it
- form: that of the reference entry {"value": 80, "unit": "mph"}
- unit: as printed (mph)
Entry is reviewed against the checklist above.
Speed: {"value": 85, "unit": "mph"}
